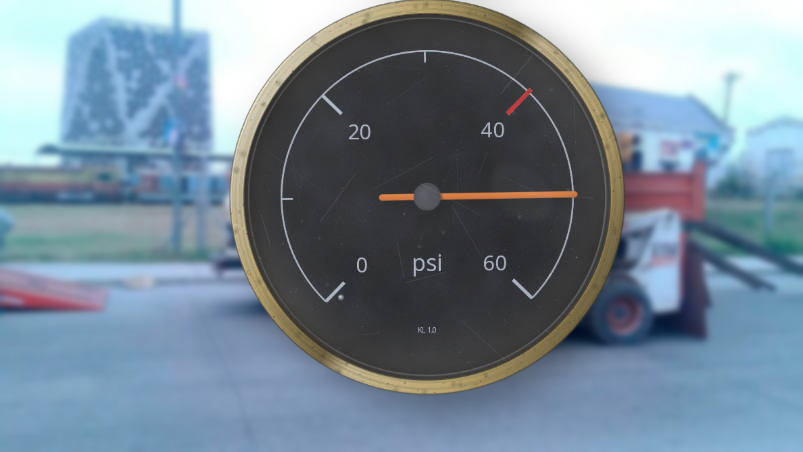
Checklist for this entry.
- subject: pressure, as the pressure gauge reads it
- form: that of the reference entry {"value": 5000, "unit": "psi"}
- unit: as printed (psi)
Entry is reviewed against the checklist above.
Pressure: {"value": 50, "unit": "psi"}
